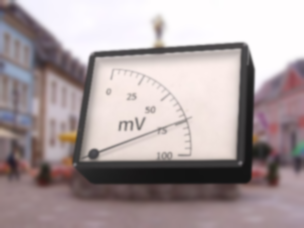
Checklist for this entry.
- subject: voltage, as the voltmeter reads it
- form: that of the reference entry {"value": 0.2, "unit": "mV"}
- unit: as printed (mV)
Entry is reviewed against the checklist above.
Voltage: {"value": 75, "unit": "mV"}
